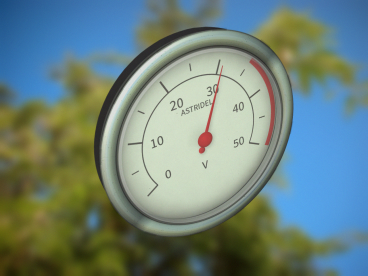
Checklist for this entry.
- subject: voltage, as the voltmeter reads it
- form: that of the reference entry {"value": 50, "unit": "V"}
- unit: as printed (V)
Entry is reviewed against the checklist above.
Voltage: {"value": 30, "unit": "V"}
